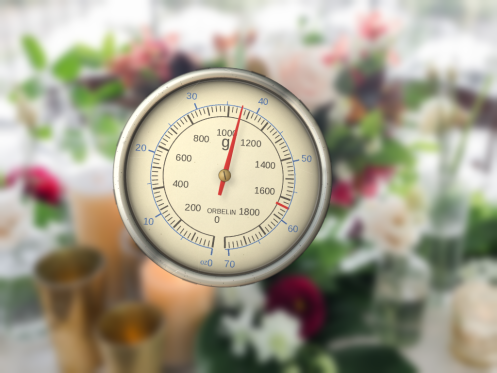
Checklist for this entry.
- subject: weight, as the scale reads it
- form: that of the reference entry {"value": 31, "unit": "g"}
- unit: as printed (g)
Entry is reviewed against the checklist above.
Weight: {"value": 1060, "unit": "g"}
